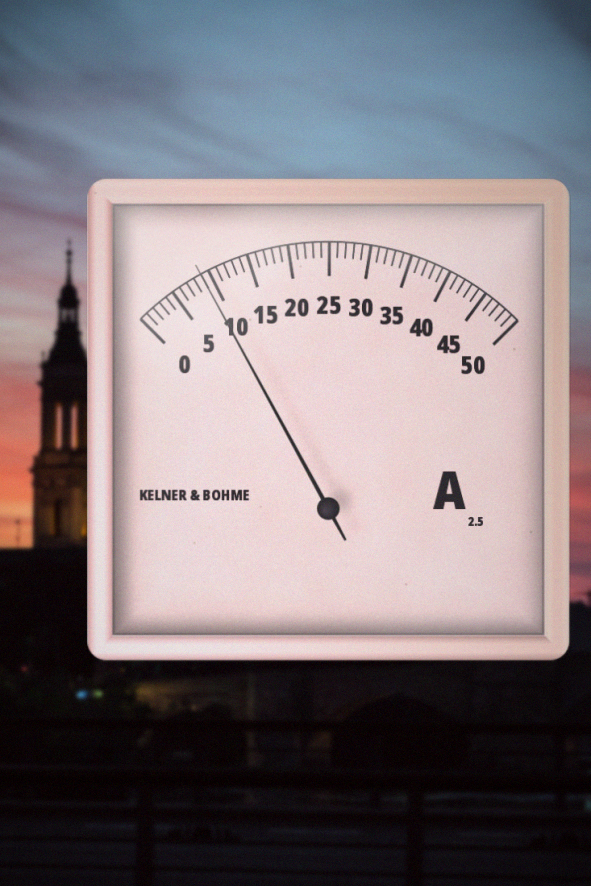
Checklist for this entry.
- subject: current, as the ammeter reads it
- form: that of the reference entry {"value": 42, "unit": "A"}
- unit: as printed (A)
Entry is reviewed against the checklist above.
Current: {"value": 9, "unit": "A"}
